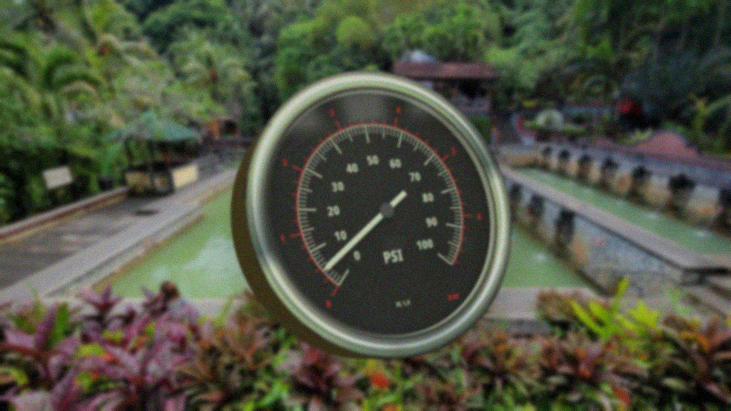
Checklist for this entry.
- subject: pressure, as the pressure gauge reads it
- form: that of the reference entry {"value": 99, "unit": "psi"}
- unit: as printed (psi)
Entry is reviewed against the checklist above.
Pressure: {"value": 5, "unit": "psi"}
